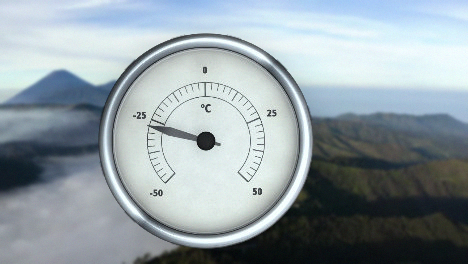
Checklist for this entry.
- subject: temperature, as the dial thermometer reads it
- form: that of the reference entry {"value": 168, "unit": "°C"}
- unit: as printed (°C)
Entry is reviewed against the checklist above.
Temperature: {"value": -27.5, "unit": "°C"}
